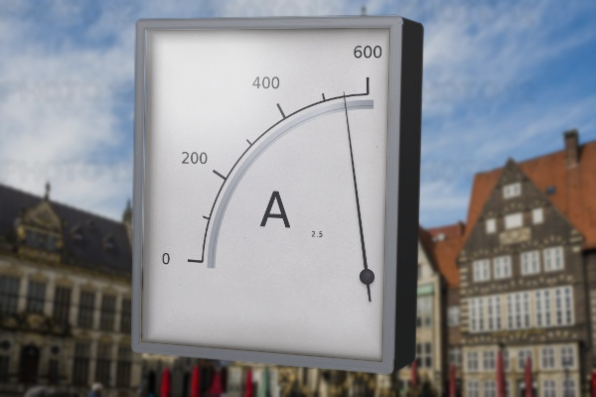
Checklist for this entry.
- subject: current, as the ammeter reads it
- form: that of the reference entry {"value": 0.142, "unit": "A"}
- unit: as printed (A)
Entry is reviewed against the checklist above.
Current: {"value": 550, "unit": "A"}
